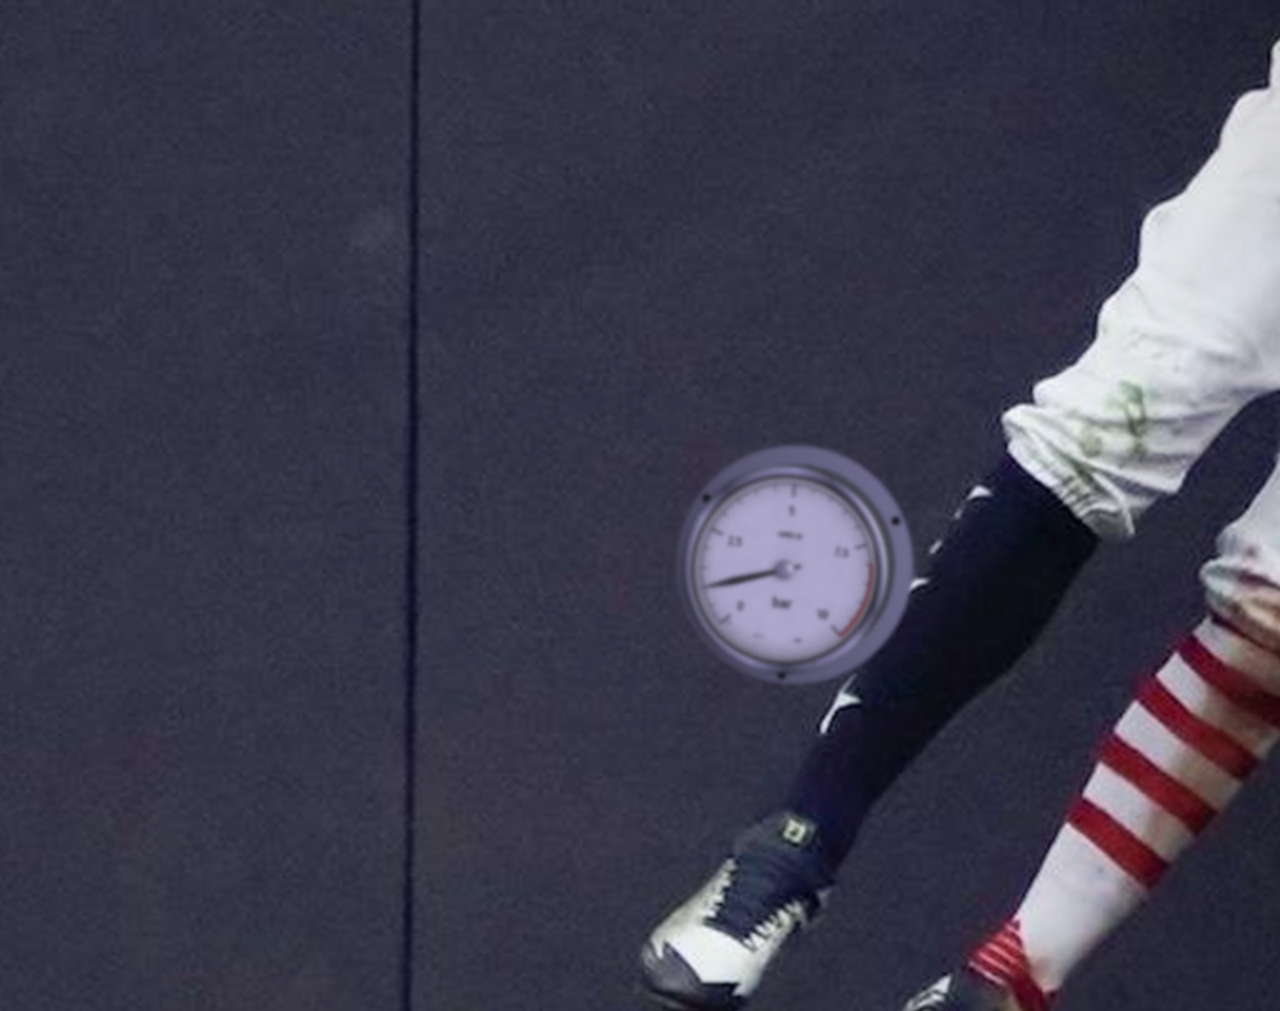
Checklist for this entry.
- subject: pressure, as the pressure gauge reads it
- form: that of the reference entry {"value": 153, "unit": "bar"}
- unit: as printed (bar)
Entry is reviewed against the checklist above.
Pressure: {"value": 1, "unit": "bar"}
